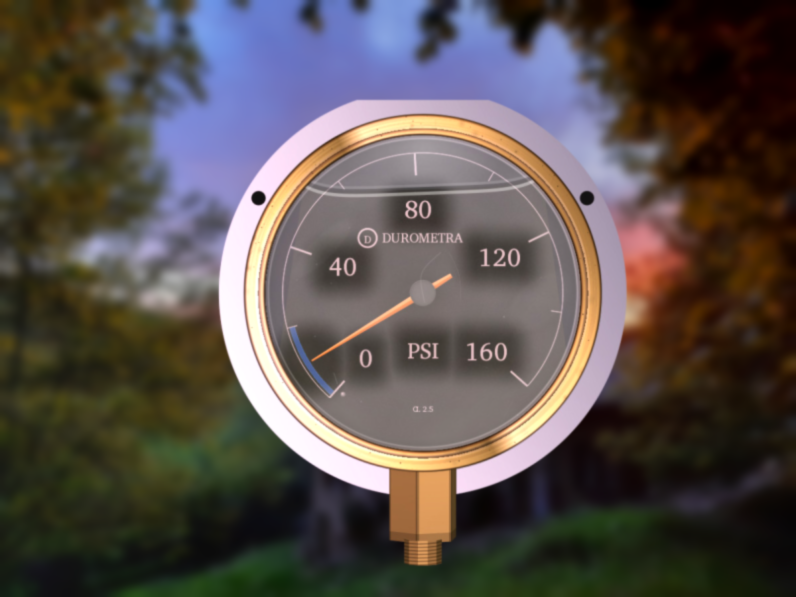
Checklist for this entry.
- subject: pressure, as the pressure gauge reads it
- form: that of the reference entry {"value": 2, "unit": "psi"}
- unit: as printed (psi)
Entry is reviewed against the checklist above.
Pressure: {"value": 10, "unit": "psi"}
